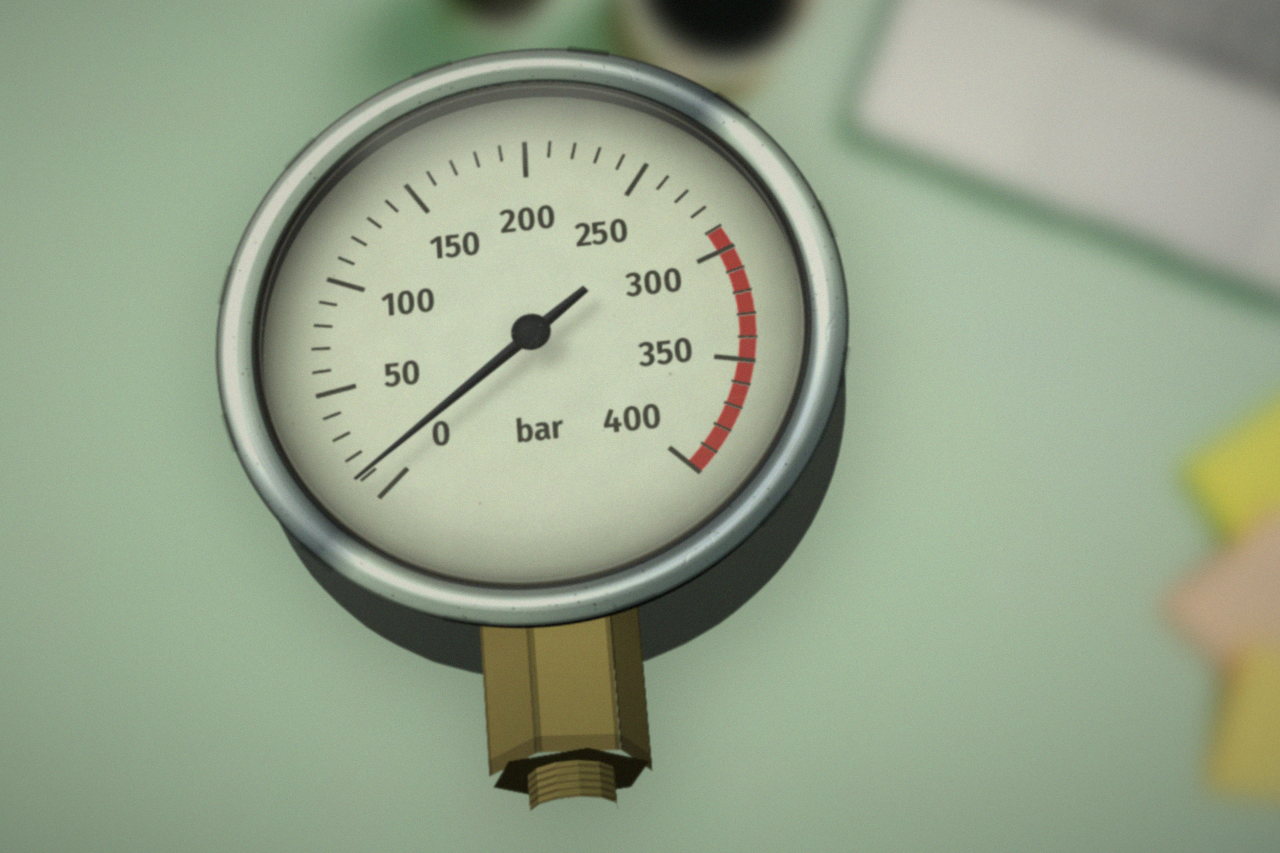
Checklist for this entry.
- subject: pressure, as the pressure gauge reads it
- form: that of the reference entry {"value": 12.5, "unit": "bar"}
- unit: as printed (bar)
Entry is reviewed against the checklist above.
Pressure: {"value": 10, "unit": "bar"}
